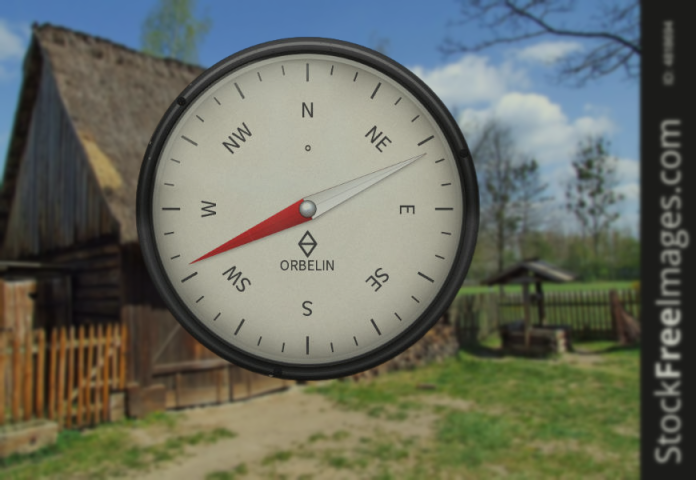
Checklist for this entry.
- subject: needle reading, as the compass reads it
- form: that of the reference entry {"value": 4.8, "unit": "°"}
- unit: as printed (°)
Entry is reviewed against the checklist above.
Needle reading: {"value": 245, "unit": "°"}
